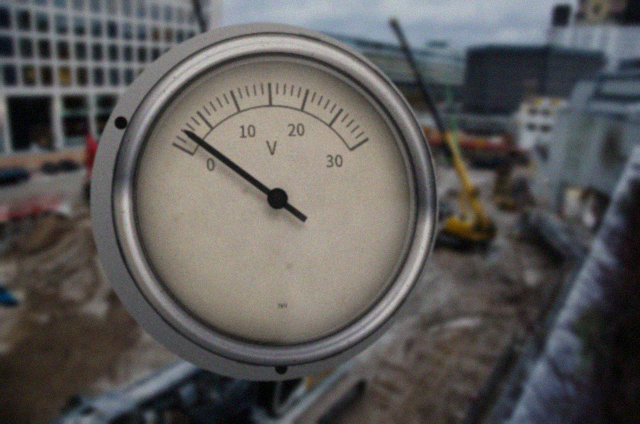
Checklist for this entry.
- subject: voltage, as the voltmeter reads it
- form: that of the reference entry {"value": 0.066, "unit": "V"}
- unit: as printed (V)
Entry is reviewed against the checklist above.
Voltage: {"value": 2, "unit": "V"}
